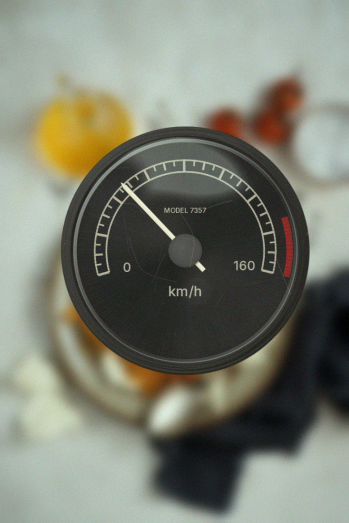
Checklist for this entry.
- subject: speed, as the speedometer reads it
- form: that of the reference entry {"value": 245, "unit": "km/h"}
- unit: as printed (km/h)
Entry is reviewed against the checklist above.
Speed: {"value": 47.5, "unit": "km/h"}
